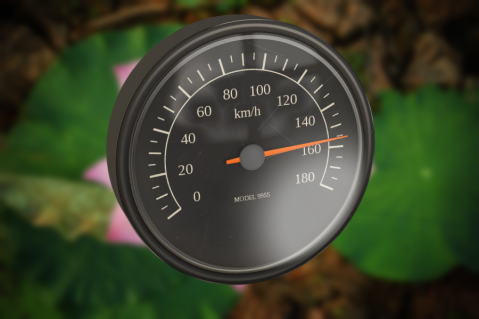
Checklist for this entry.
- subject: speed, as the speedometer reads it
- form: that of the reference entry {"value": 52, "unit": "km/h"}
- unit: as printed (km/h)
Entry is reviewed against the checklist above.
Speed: {"value": 155, "unit": "km/h"}
